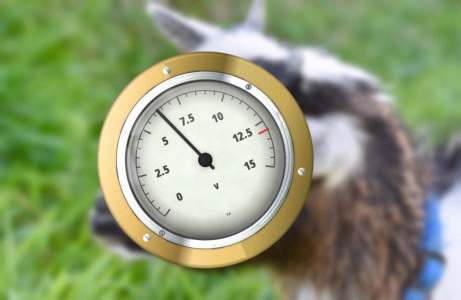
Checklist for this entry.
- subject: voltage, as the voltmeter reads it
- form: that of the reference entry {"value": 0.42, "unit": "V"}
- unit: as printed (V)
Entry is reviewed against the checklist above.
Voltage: {"value": 6.25, "unit": "V"}
